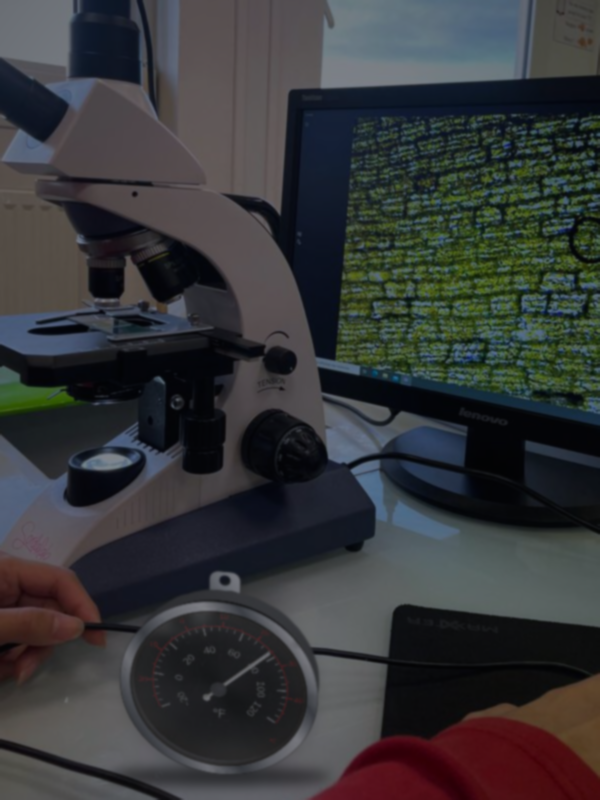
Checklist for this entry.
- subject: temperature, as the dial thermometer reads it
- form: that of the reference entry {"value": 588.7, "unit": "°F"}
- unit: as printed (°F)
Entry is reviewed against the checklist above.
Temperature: {"value": 76, "unit": "°F"}
